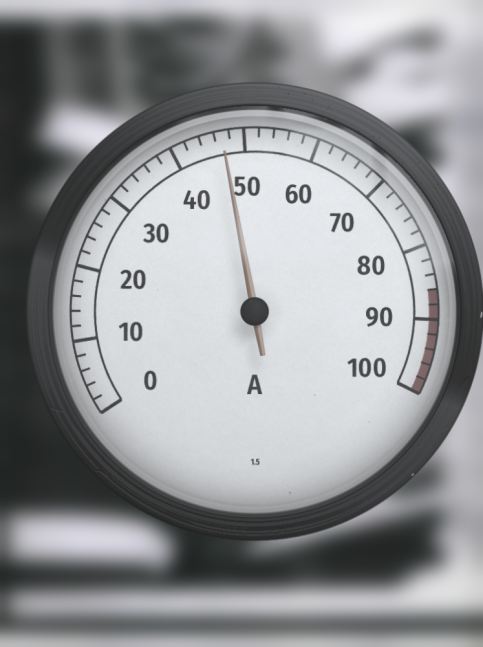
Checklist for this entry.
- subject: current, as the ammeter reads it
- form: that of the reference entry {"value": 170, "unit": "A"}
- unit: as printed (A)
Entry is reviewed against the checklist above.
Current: {"value": 47, "unit": "A"}
